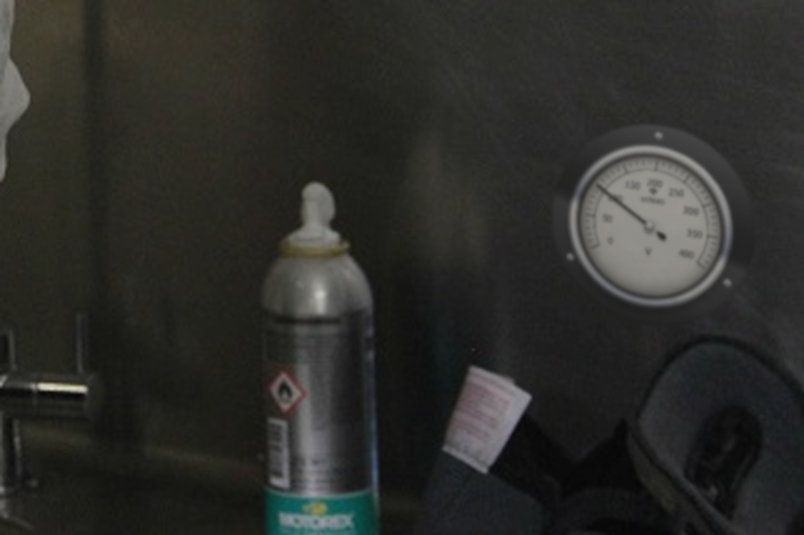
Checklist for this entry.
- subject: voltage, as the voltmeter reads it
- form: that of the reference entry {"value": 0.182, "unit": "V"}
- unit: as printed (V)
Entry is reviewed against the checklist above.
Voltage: {"value": 100, "unit": "V"}
